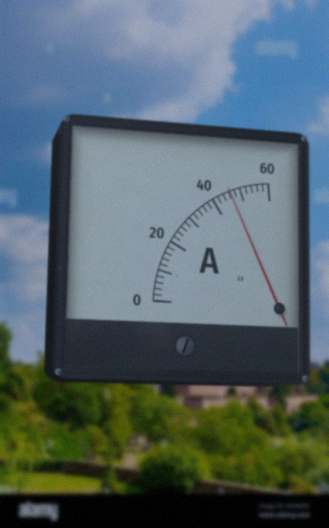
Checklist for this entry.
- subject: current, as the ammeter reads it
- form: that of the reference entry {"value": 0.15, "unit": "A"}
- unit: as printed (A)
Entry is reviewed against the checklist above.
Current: {"value": 46, "unit": "A"}
